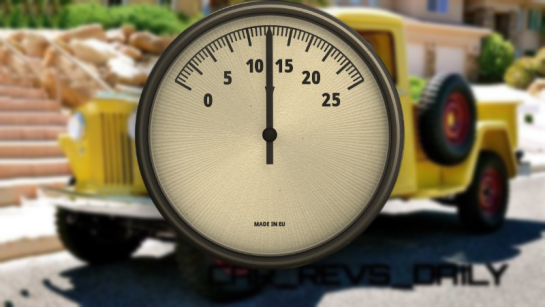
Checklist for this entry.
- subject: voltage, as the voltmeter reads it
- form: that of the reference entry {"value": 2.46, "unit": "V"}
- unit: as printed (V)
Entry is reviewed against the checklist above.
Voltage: {"value": 12.5, "unit": "V"}
